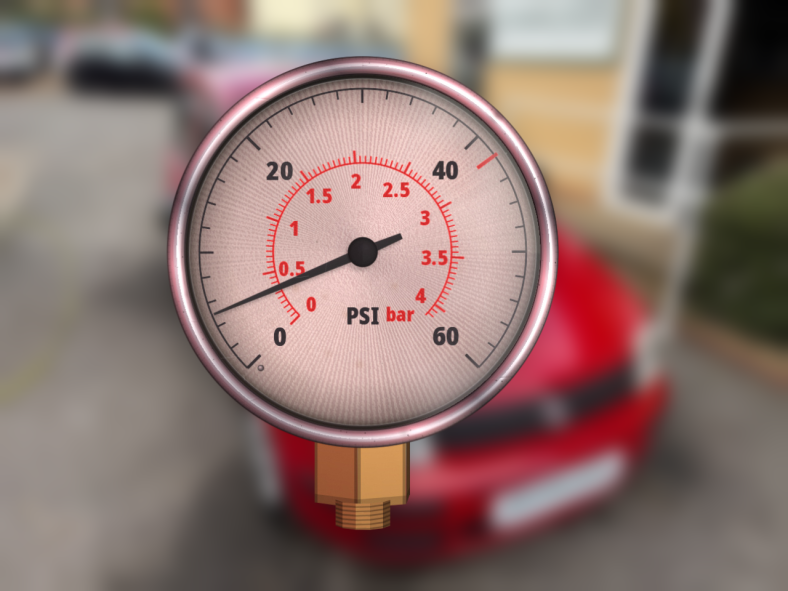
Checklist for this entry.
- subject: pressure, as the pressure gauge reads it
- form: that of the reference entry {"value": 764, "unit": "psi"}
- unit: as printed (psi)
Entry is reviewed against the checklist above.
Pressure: {"value": 5, "unit": "psi"}
